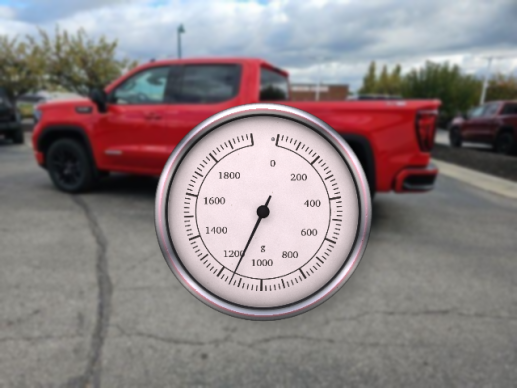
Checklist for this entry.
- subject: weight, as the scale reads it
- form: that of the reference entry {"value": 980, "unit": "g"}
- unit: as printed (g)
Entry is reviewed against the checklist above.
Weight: {"value": 1140, "unit": "g"}
